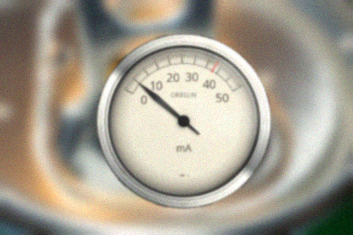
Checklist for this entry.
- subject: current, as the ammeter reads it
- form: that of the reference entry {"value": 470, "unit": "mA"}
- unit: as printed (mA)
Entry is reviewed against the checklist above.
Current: {"value": 5, "unit": "mA"}
